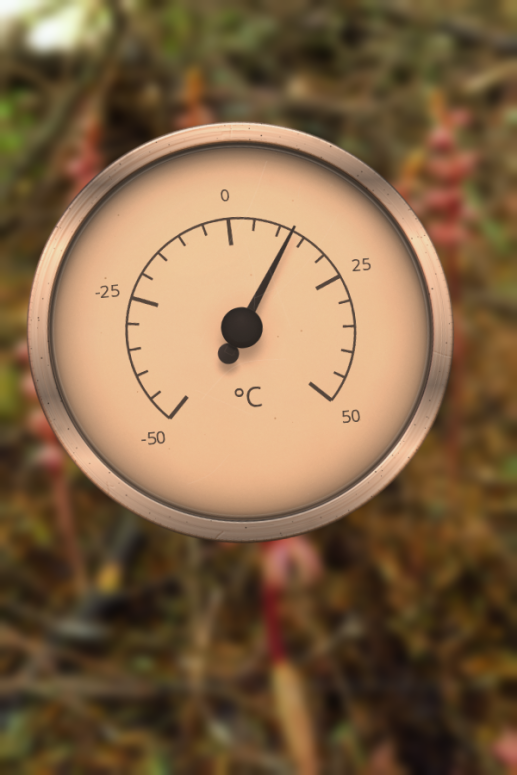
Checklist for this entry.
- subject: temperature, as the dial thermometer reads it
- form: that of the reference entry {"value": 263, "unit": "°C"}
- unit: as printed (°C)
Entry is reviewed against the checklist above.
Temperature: {"value": 12.5, "unit": "°C"}
